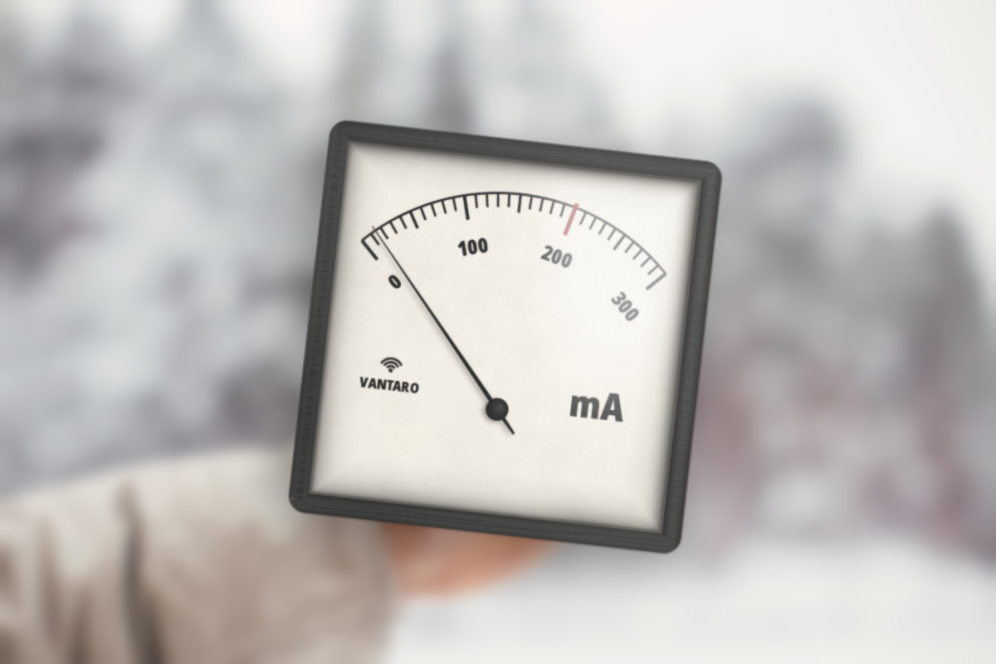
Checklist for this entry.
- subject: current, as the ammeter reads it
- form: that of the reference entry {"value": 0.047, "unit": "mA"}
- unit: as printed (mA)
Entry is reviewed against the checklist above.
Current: {"value": 15, "unit": "mA"}
